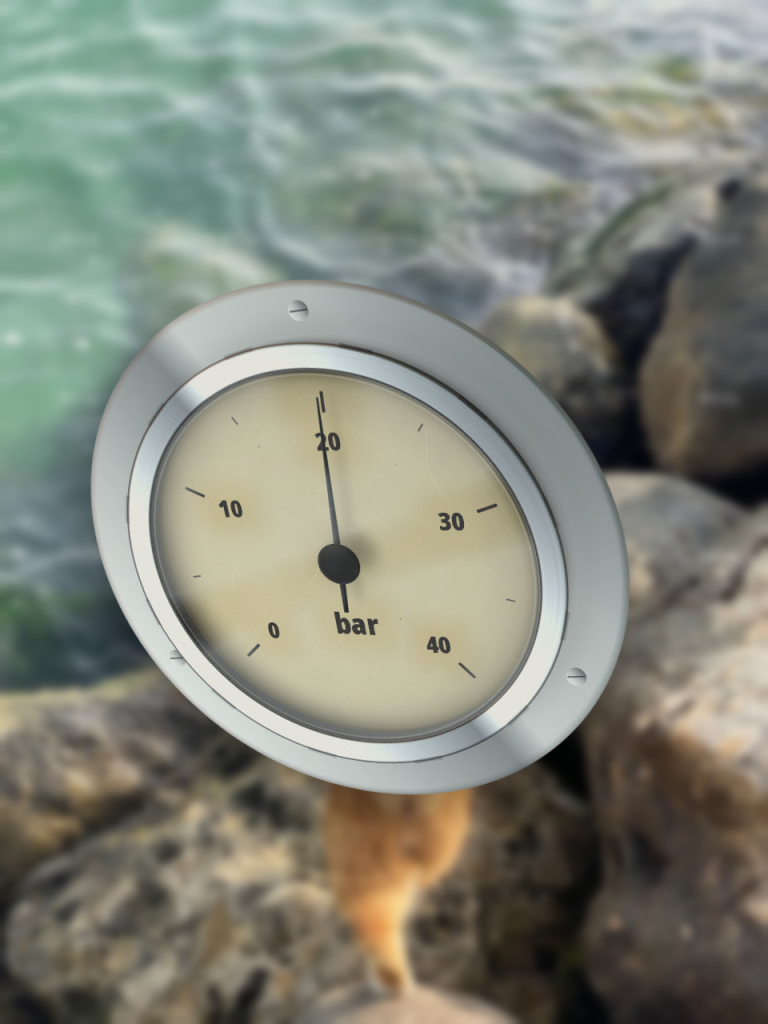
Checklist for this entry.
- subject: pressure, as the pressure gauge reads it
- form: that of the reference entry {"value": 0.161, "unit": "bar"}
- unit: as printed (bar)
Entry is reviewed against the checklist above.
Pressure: {"value": 20, "unit": "bar"}
